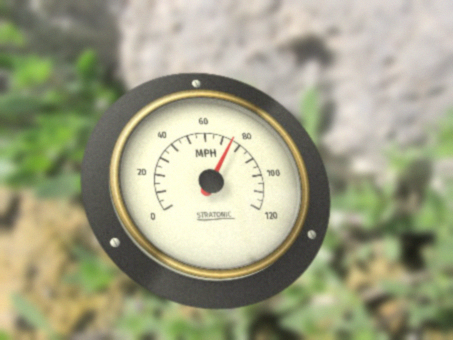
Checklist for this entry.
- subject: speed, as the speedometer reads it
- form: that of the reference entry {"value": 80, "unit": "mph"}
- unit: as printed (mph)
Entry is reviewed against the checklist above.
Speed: {"value": 75, "unit": "mph"}
